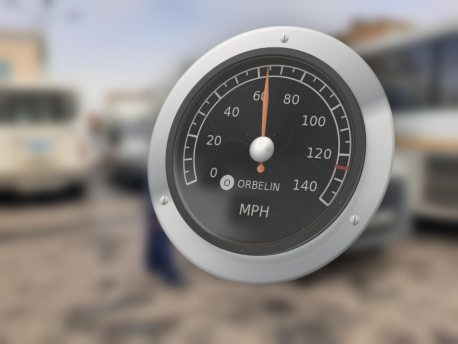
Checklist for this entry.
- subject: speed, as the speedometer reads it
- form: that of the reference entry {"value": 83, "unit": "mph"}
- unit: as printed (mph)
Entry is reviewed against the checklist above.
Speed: {"value": 65, "unit": "mph"}
